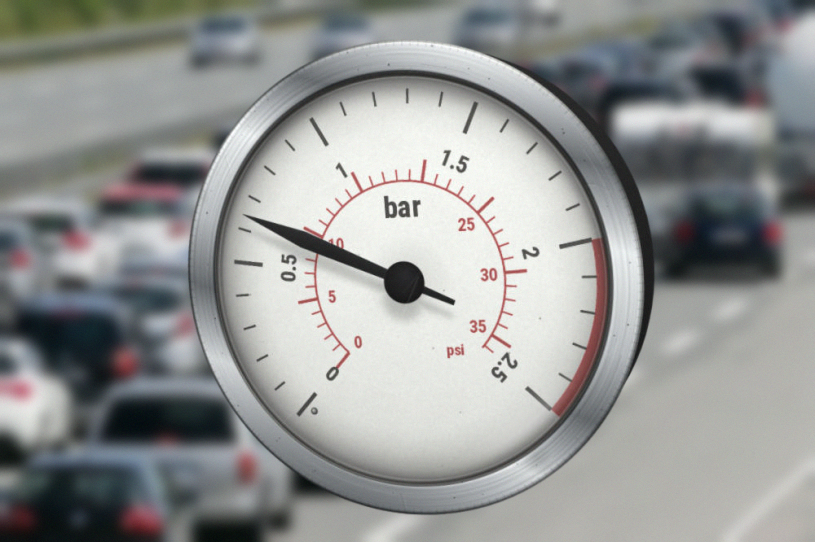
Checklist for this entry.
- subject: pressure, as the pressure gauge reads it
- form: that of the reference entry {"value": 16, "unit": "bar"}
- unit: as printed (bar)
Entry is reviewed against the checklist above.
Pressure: {"value": 0.65, "unit": "bar"}
